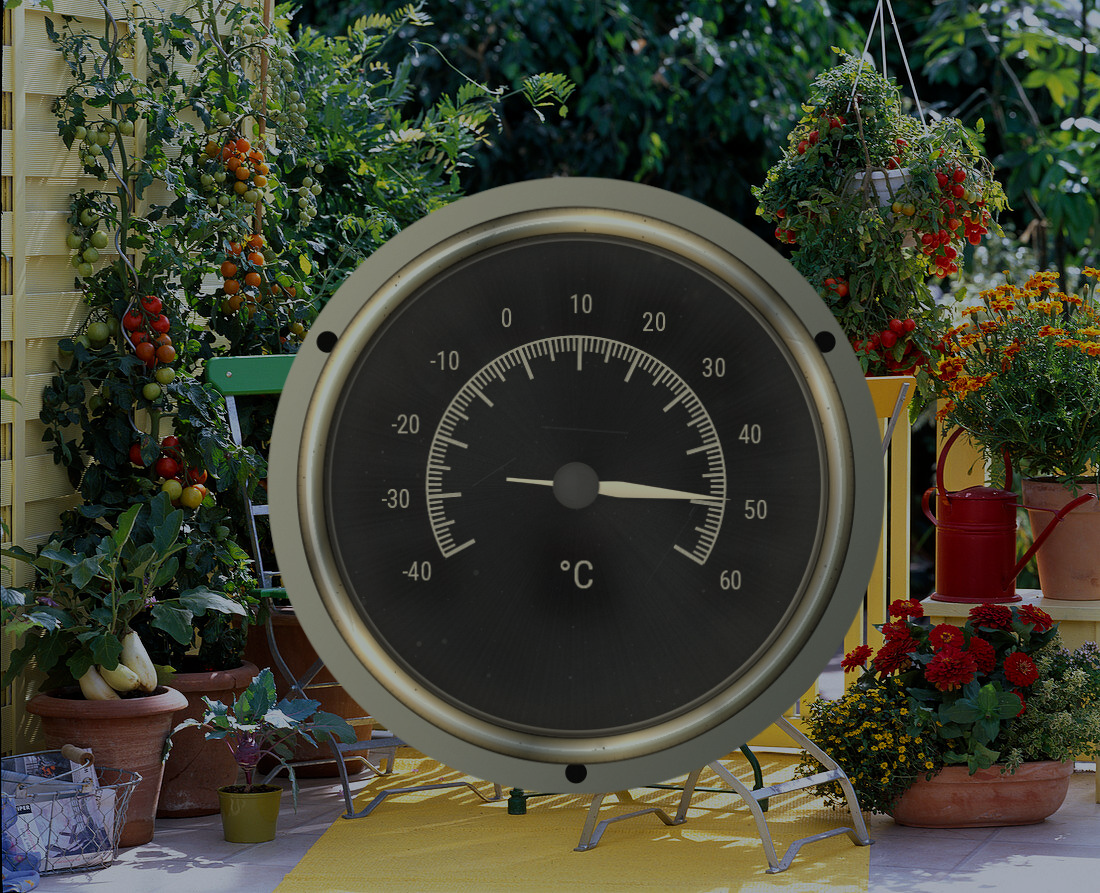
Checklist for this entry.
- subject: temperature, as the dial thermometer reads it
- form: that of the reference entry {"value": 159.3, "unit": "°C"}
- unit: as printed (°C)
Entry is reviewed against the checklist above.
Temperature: {"value": 49, "unit": "°C"}
